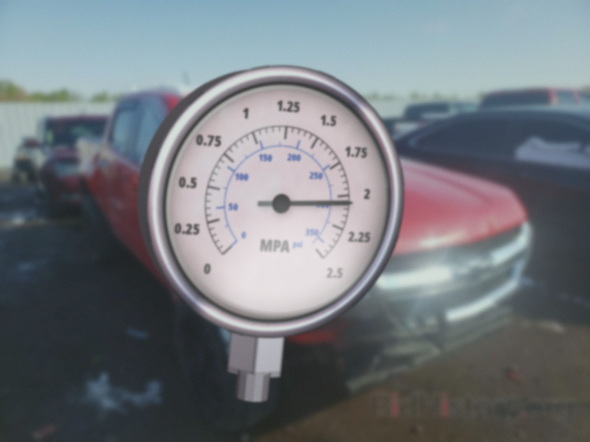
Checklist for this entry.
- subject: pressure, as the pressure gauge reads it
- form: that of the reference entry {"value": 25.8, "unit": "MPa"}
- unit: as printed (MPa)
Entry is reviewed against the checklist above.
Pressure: {"value": 2.05, "unit": "MPa"}
